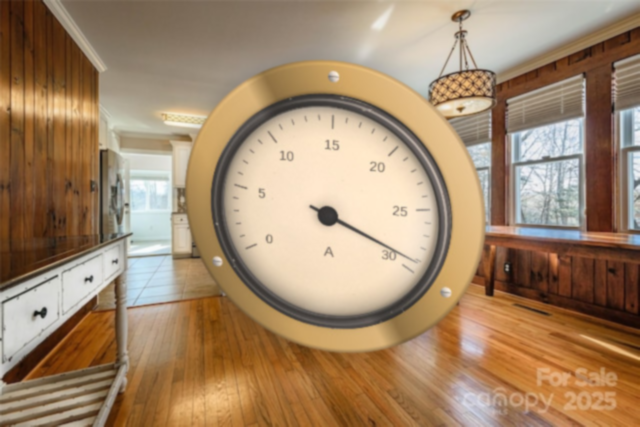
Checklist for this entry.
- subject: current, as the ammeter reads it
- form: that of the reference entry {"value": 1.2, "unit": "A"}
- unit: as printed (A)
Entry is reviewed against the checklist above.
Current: {"value": 29, "unit": "A"}
